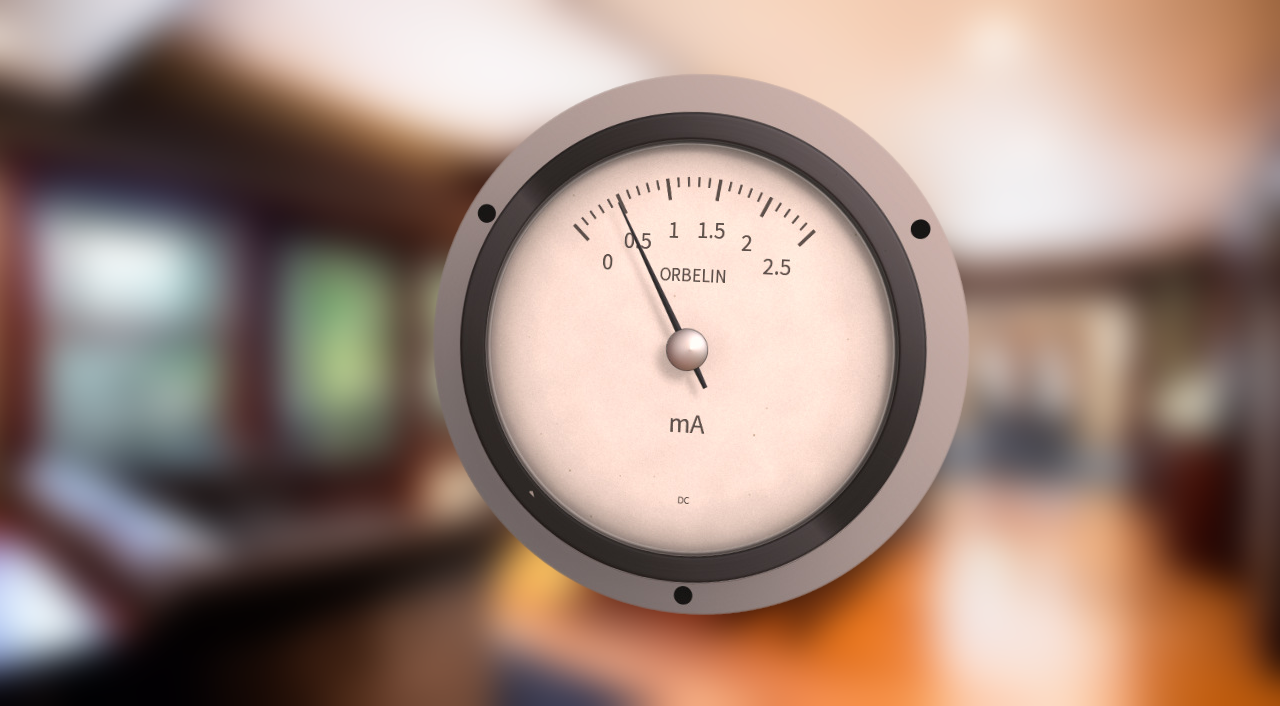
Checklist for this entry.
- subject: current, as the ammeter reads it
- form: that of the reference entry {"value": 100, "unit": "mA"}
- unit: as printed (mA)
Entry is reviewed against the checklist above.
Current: {"value": 0.5, "unit": "mA"}
